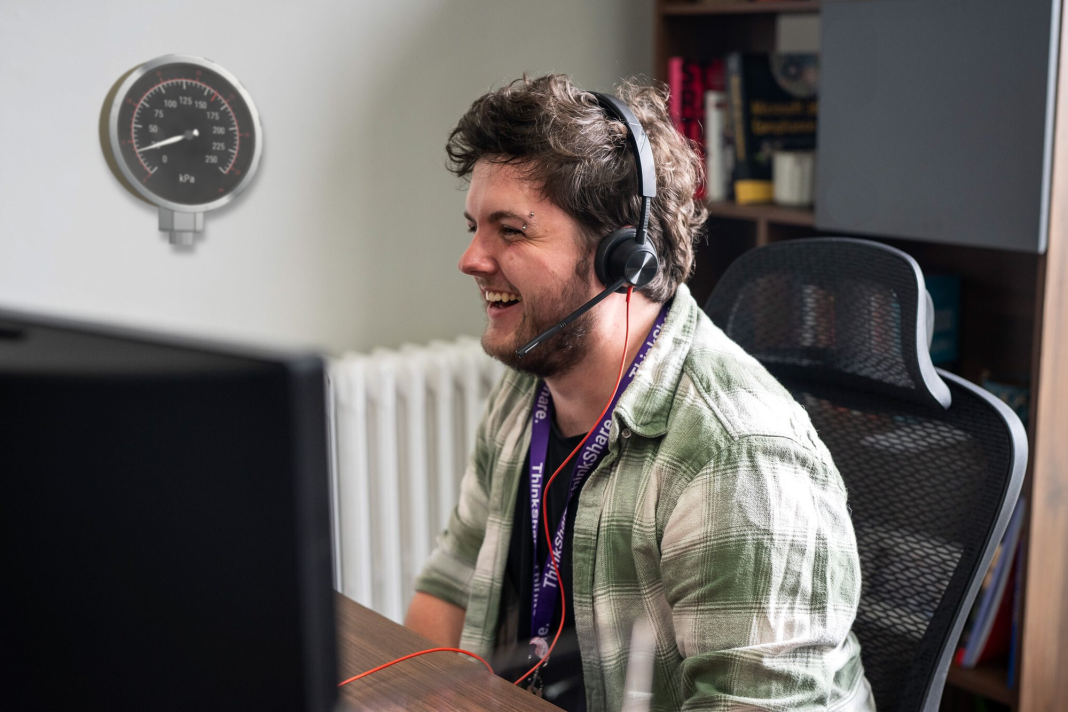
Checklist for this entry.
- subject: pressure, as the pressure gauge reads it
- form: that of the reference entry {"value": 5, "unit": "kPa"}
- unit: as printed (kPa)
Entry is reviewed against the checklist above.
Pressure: {"value": 25, "unit": "kPa"}
